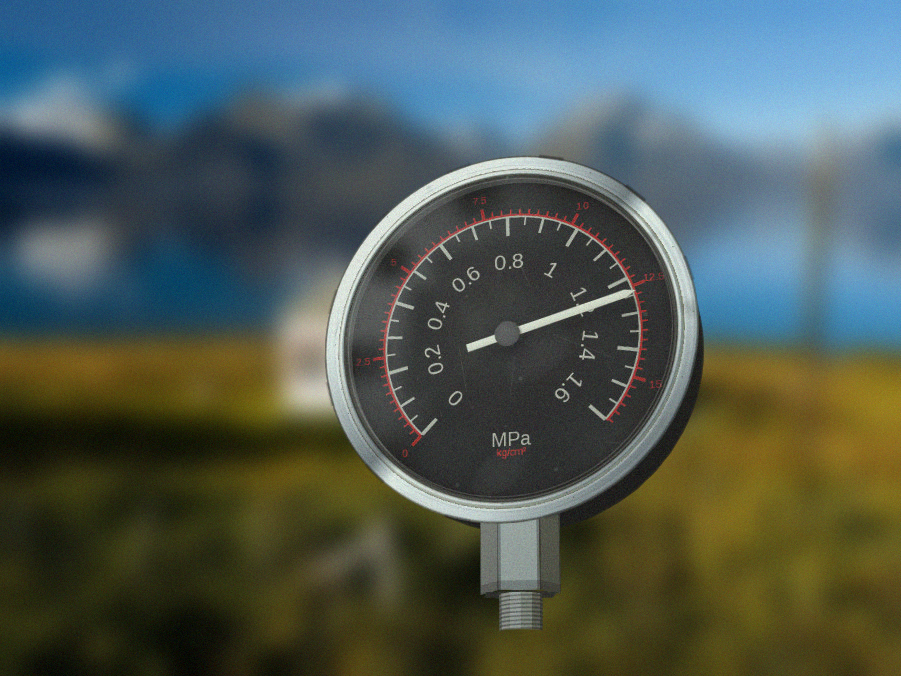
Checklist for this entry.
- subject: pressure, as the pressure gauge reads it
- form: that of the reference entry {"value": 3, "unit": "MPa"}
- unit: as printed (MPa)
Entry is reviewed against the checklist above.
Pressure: {"value": 1.25, "unit": "MPa"}
